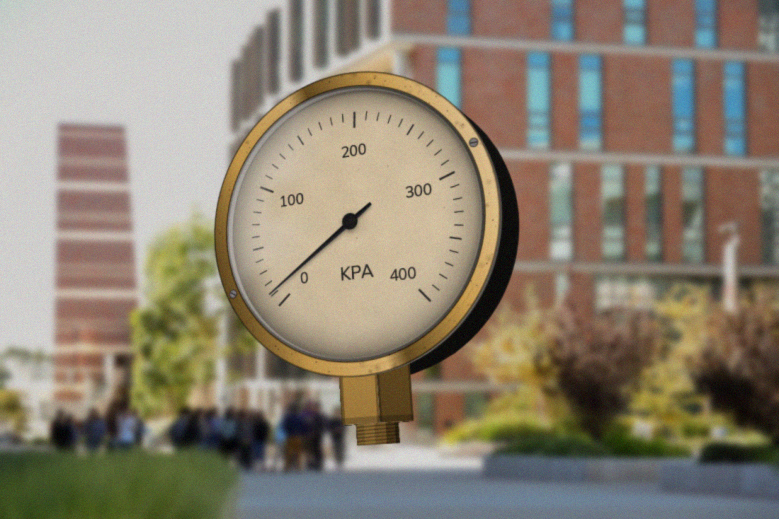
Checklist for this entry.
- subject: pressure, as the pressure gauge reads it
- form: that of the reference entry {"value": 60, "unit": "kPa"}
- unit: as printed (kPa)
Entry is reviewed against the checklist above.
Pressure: {"value": 10, "unit": "kPa"}
